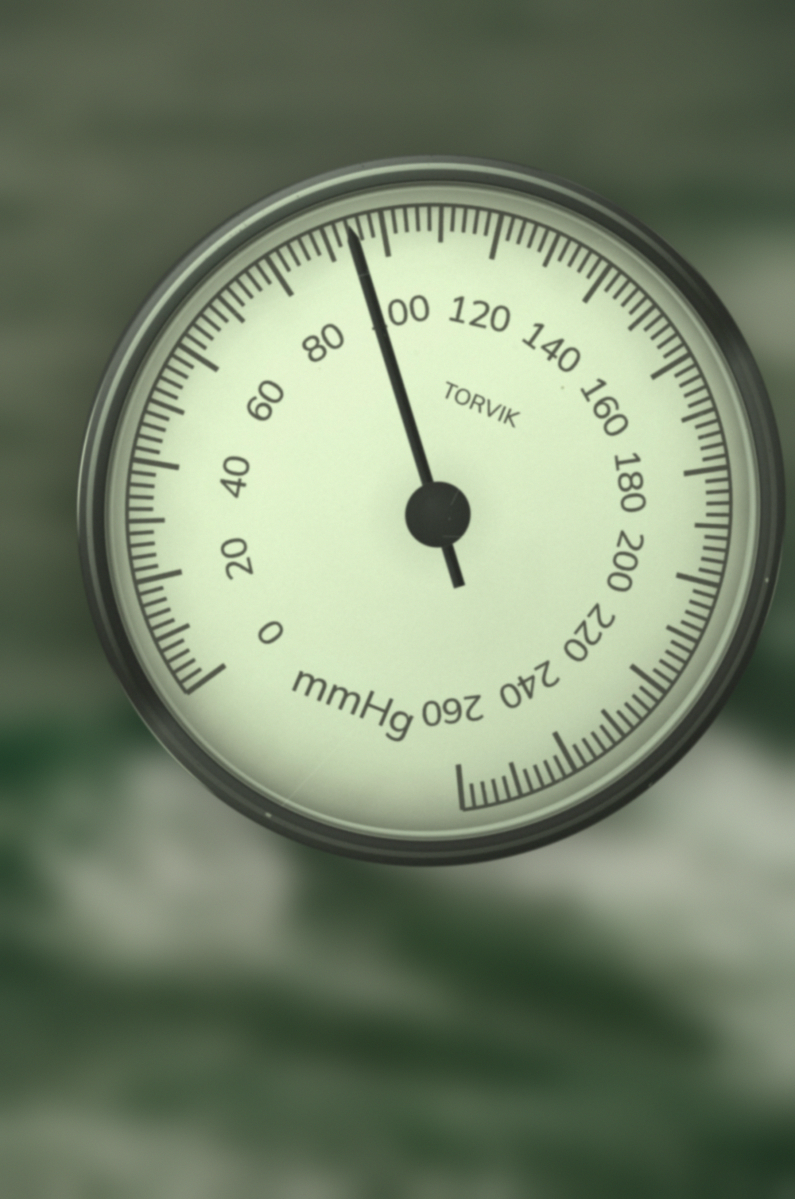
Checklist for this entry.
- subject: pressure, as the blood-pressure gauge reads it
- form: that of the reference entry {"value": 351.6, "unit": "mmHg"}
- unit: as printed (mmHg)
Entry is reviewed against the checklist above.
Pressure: {"value": 94, "unit": "mmHg"}
